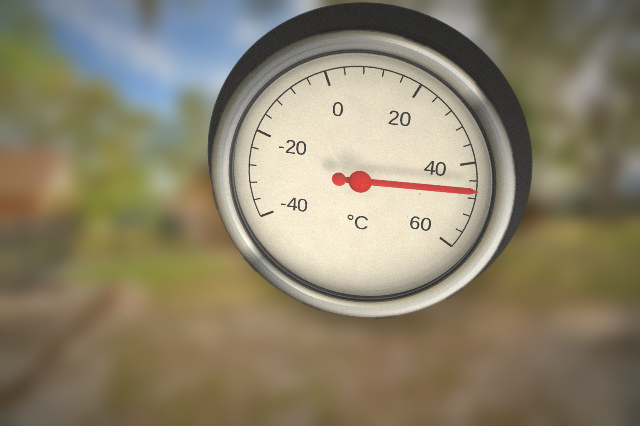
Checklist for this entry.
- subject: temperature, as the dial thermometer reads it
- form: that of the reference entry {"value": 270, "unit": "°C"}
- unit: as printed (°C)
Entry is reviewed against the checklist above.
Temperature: {"value": 46, "unit": "°C"}
